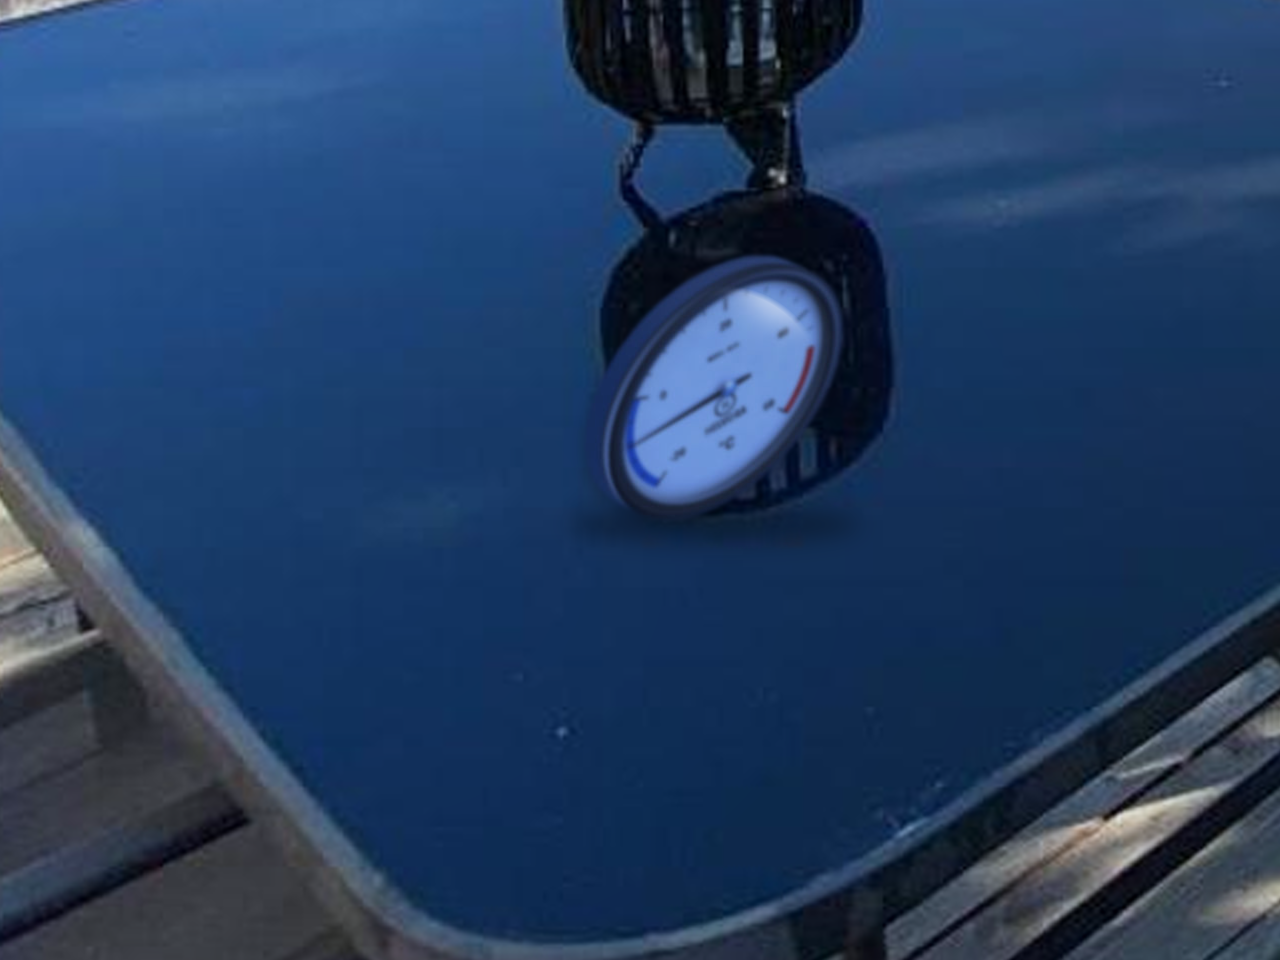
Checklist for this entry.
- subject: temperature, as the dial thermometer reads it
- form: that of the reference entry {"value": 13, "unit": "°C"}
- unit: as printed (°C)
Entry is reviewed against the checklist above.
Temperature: {"value": -8, "unit": "°C"}
